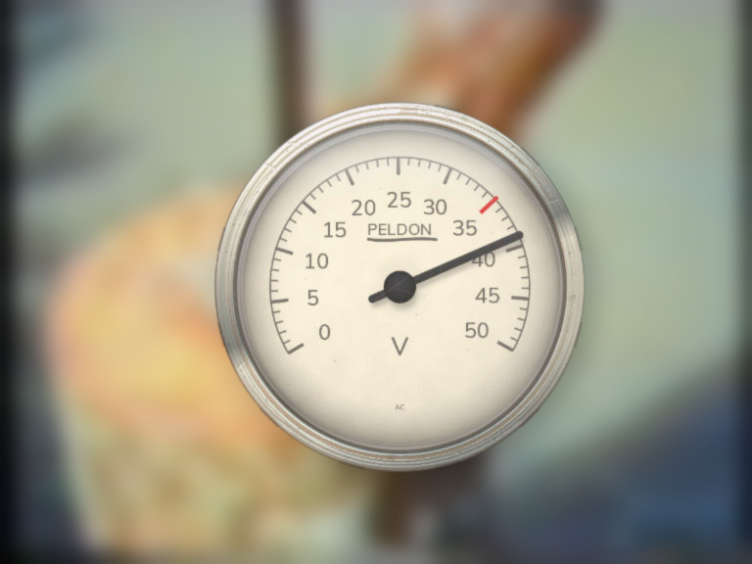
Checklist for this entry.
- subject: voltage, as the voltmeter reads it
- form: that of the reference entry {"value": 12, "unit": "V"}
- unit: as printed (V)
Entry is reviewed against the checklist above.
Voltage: {"value": 39, "unit": "V"}
